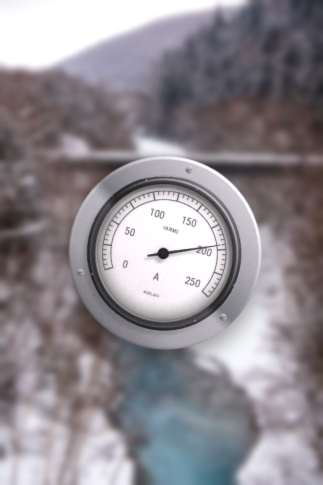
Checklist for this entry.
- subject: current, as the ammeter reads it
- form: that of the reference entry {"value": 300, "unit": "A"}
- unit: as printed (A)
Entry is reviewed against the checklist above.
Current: {"value": 195, "unit": "A"}
